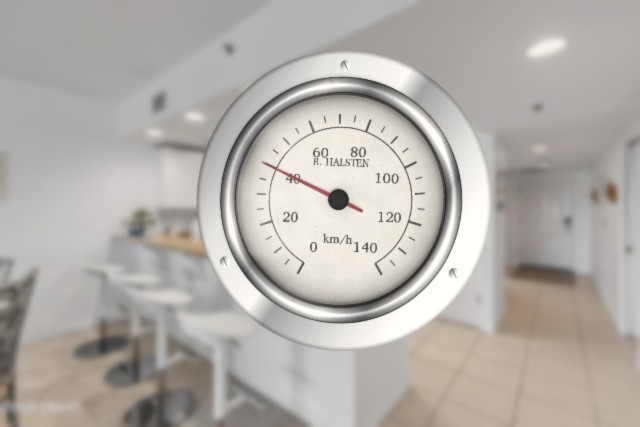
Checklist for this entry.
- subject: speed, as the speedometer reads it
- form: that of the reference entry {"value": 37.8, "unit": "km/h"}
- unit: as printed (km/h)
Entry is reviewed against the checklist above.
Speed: {"value": 40, "unit": "km/h"}
